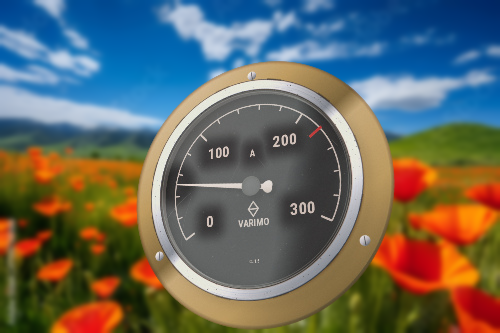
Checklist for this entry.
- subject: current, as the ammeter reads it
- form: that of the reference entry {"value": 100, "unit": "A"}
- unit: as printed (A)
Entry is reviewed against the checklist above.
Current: {"value": 50, "unit": "A"}
